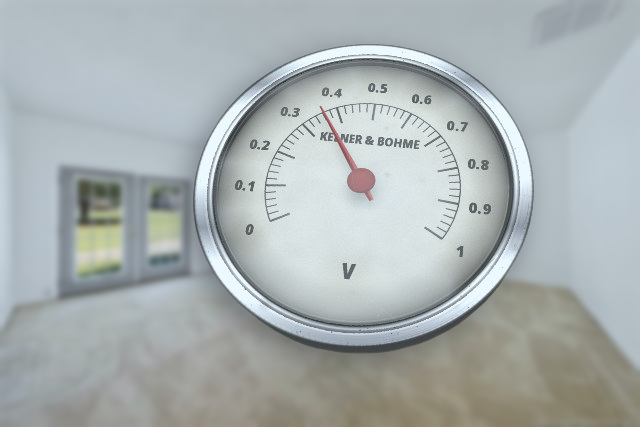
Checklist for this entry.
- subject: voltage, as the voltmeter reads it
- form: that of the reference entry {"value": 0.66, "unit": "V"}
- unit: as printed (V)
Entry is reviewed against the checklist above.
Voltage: {"value": 0.36, "unit": "V"}
